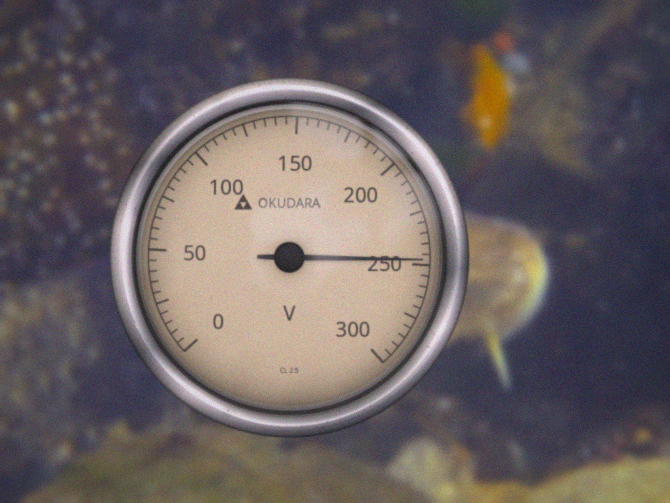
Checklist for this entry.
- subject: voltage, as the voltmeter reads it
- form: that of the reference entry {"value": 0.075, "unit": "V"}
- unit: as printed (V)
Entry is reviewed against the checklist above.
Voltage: {"value": 247.5, "unit": "V"}
